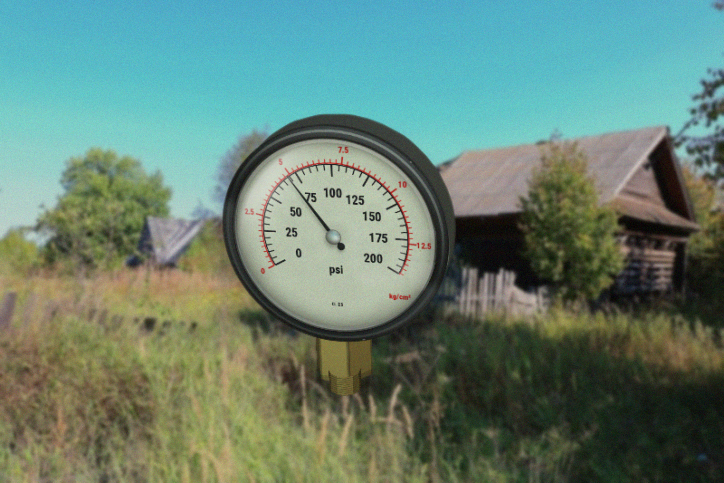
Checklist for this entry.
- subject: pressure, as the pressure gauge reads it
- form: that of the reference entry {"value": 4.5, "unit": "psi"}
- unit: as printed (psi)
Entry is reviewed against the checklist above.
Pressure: {"value": 70, "unit": "psi"}
